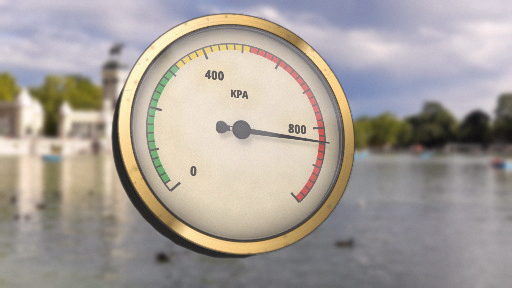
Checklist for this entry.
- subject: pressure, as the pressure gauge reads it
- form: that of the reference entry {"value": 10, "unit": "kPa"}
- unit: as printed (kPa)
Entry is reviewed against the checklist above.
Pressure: {"value": 840, "unit": "kPa"}
